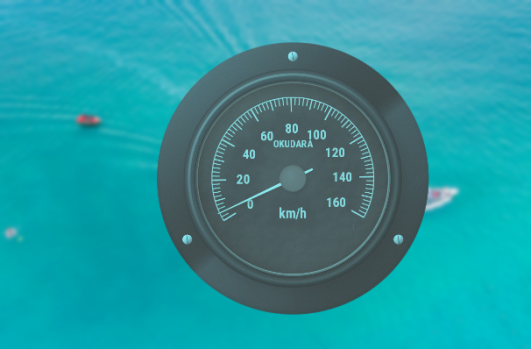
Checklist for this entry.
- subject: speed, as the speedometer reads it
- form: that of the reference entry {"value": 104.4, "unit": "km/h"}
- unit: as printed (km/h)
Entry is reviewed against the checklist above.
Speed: {"value": 4, "unit": "km/h"}
